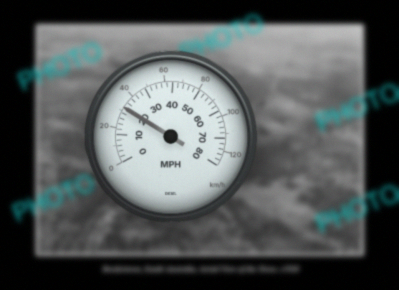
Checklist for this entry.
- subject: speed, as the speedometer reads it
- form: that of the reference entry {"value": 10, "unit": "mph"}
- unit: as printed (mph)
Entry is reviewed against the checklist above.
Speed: {"value": 20, "unit": "mph"}
